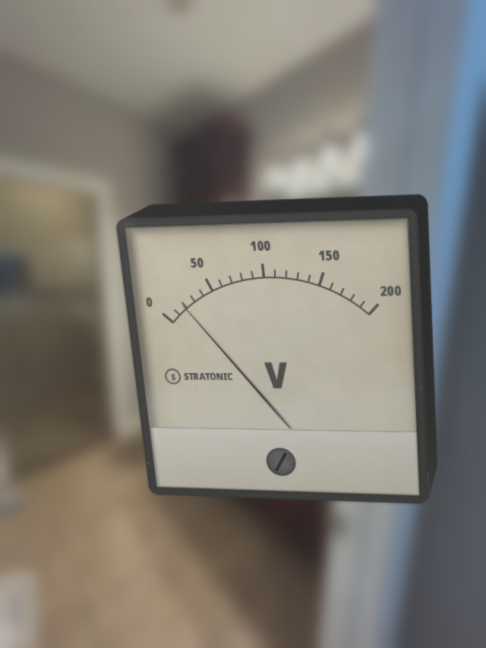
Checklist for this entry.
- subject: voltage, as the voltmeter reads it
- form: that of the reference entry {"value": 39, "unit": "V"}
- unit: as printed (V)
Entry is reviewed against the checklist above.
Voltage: {"value": 20, "unit": "V"}
